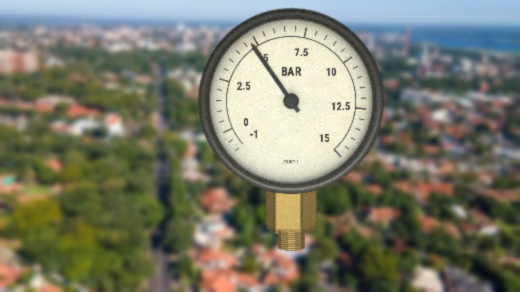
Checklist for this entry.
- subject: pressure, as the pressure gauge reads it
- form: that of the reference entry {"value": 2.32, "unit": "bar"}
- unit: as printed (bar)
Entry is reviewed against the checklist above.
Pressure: {"value": 4.75, "unit": "bar"}
